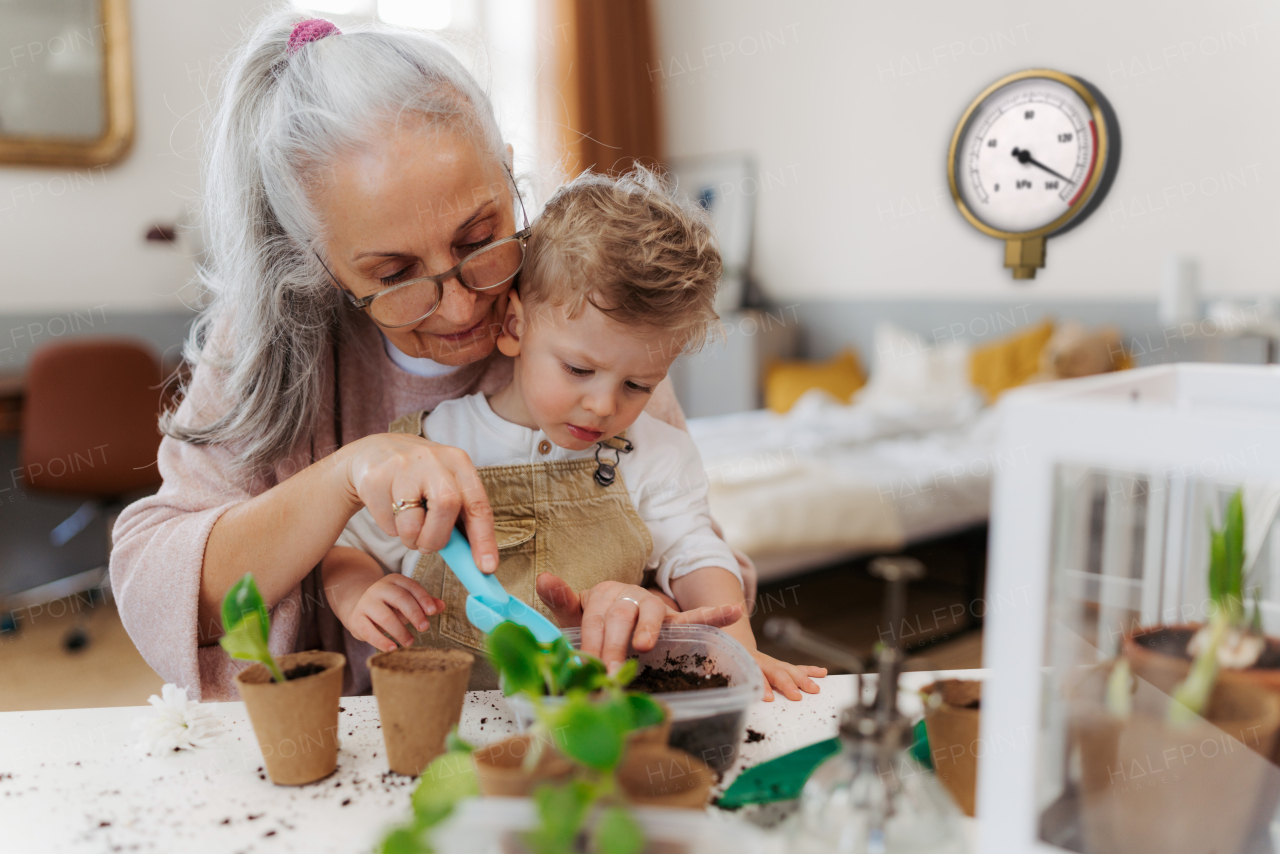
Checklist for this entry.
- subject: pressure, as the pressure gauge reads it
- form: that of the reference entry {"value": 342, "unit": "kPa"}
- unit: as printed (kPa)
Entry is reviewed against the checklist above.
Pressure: {"value": 150, "unit": "kPa"}
